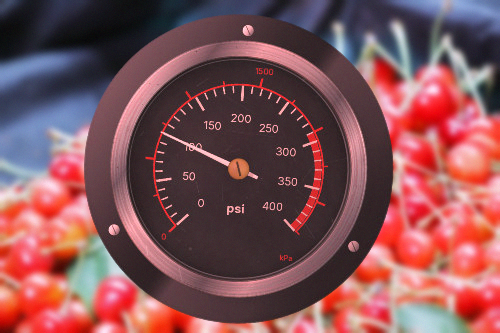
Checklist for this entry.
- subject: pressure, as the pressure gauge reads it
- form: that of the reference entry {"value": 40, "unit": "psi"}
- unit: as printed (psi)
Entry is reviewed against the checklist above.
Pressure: {"value": 100, "unit": "psi"}
